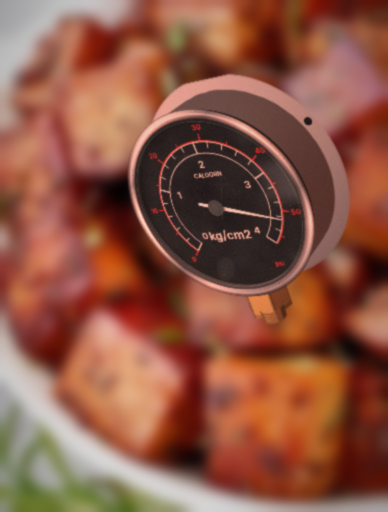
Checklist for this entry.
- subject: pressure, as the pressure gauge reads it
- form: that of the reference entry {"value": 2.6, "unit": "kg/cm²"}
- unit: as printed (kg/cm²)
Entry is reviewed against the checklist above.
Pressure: {"value": 3.6, "unit": "kg/cm²"}
